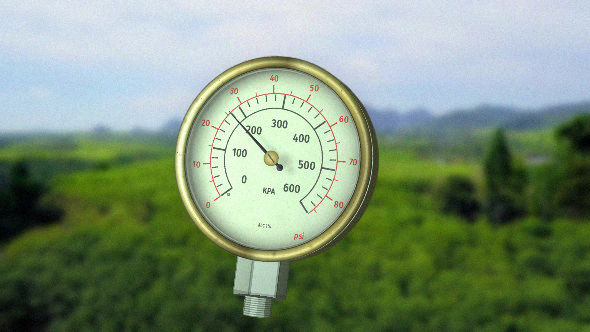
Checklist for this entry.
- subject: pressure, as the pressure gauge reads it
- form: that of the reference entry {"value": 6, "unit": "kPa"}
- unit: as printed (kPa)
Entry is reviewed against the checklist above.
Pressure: {"value": 180, "unit": "kPa"}
